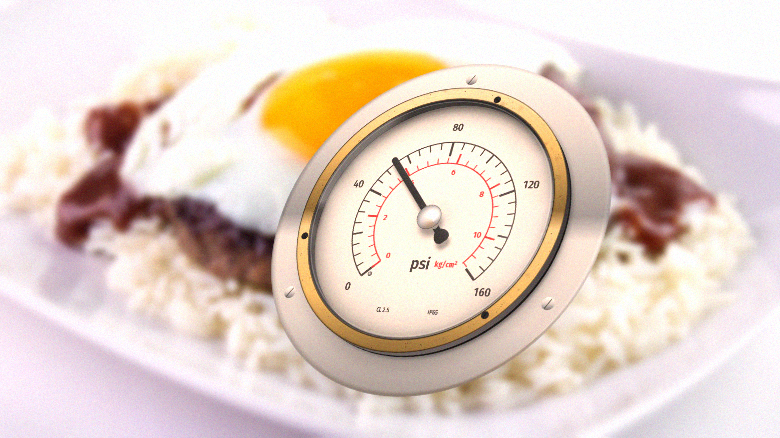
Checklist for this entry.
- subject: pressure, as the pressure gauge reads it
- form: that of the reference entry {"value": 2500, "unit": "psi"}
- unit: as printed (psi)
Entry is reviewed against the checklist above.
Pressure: {"value": 55, "unit": "psi"}
